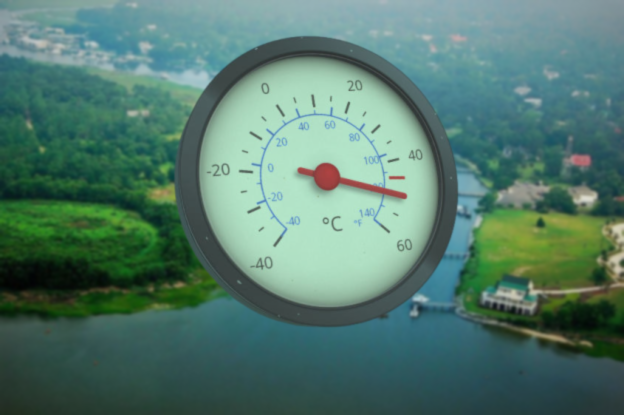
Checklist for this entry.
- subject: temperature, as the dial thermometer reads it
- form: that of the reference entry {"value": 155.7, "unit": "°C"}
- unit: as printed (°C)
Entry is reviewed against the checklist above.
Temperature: {"value": 50, "unit": "°C"}
